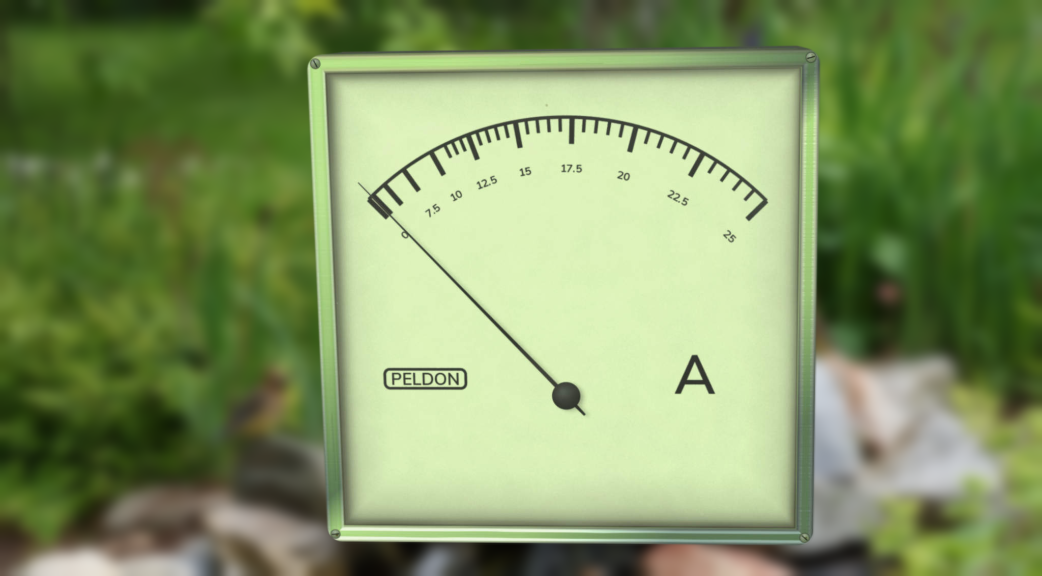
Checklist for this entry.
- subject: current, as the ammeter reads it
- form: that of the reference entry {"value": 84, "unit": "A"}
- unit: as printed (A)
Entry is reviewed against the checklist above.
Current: {"value": 2.5, "unit": "A"}
